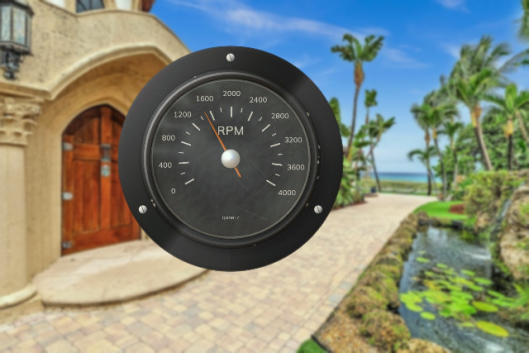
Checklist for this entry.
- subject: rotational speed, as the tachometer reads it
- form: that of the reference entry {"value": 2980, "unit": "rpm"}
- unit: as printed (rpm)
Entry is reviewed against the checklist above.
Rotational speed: {"value": 1500, "unit": "rpm"}
